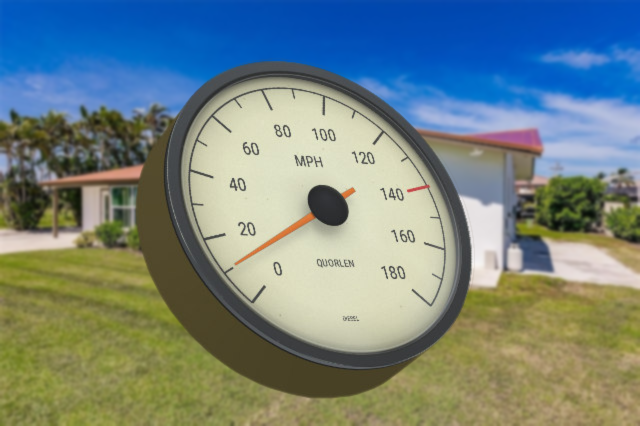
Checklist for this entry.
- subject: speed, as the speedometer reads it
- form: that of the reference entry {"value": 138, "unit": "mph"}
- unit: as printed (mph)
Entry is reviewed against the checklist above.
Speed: {"value": 10, "unit": "mph"}
